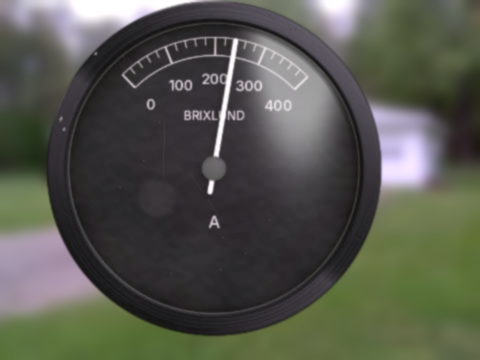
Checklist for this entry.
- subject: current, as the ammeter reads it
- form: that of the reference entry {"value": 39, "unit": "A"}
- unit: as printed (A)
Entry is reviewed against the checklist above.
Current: {"value": 240, "unit": "A"}
